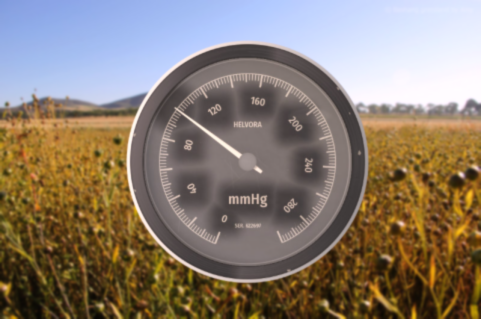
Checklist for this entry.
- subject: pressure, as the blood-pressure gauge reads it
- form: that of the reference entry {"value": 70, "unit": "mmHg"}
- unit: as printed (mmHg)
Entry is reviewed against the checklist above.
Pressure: {"value": 100, "unit": "mmHg"}
